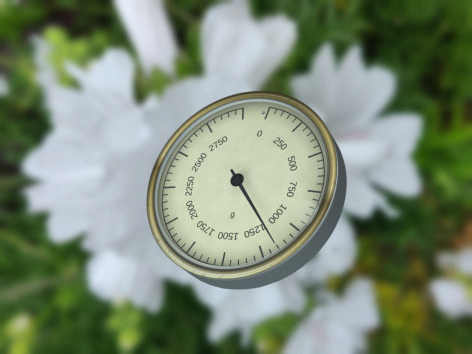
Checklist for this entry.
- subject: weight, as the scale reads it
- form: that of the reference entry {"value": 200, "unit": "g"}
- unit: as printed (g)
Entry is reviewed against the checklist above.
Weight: {"value": 1150, "unit": "g"}
